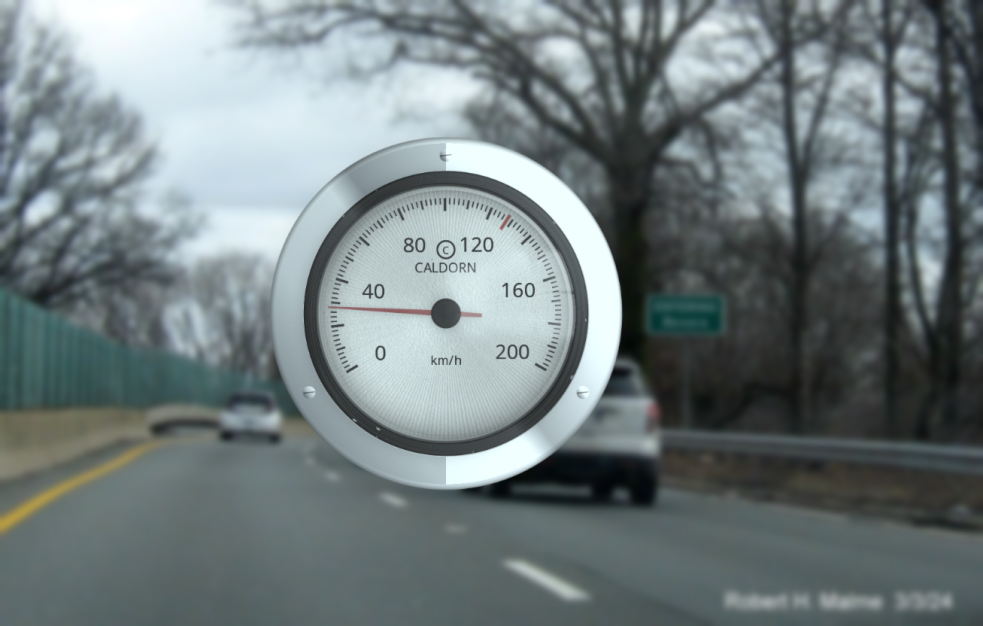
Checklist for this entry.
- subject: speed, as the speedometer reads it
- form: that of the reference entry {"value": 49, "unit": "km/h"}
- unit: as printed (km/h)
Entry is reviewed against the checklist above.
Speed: {"value": 28, "unit": "km/h"}
